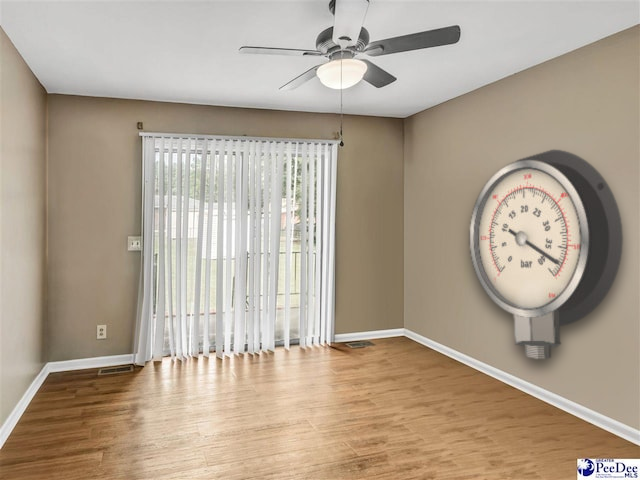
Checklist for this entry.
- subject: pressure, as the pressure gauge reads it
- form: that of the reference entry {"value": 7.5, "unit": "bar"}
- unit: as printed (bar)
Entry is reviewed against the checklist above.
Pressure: {"value": 37.5, "unit": "bar"}
